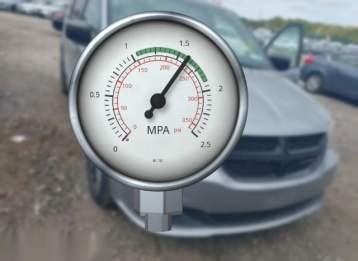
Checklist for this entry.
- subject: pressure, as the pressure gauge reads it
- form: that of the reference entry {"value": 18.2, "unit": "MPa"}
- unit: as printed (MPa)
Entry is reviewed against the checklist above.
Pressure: {"value": 1.6, "unit": "MPa"}
